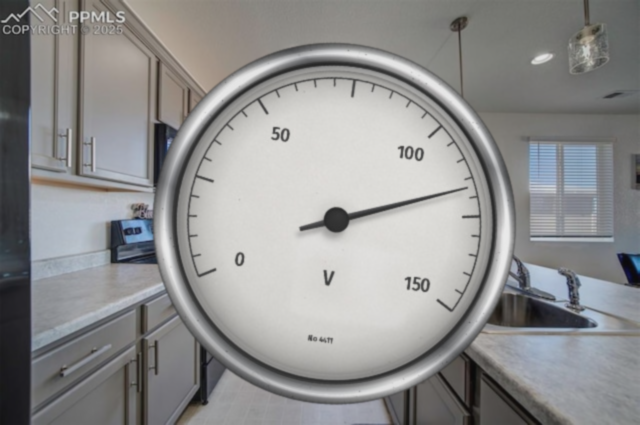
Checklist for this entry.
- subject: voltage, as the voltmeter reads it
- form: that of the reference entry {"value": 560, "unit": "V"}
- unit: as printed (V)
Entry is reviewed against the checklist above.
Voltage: {"value": 117.5, "unit": "V"}
